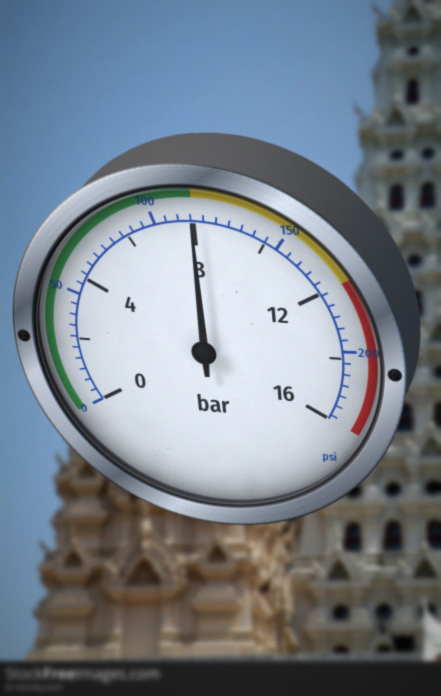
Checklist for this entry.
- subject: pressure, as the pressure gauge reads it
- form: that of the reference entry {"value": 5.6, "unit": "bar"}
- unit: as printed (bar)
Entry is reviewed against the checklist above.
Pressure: {"value": 8, "unit": "bar"}
